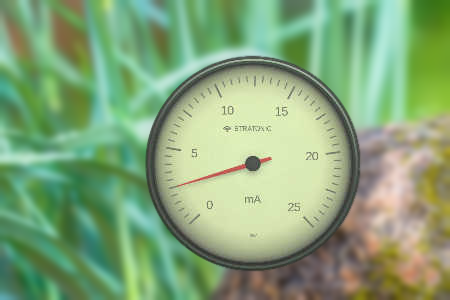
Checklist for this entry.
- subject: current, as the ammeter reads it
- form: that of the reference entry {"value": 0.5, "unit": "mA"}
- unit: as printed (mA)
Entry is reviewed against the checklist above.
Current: {"value": 2.5, "unit": "mA"}
